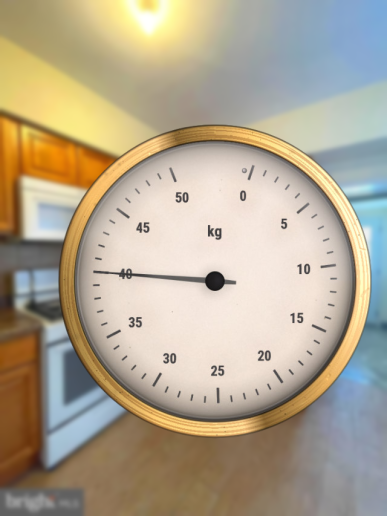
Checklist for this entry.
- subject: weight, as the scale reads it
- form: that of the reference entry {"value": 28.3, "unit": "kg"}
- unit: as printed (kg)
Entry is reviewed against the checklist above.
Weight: {"value": 40, "unit": "kg"}
